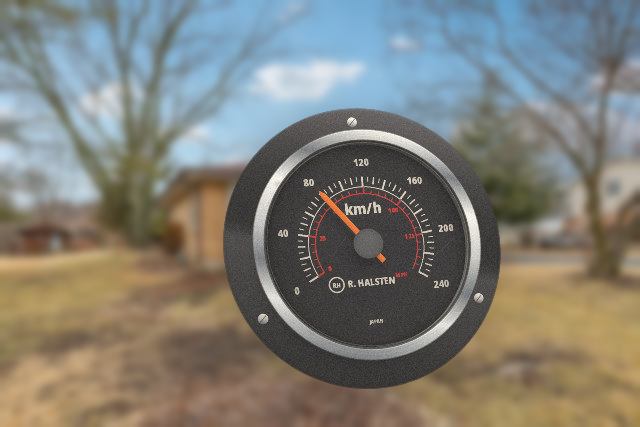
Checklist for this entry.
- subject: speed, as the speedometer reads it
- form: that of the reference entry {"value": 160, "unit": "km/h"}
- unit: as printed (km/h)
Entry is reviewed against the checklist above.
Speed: {"value": 80, "unit": "km/h"}
